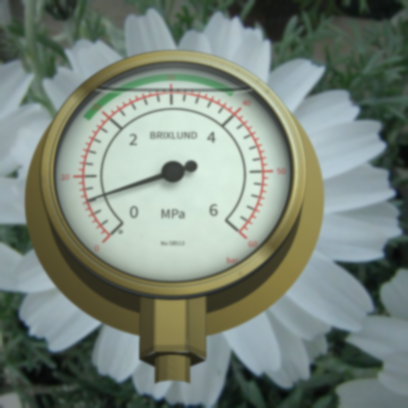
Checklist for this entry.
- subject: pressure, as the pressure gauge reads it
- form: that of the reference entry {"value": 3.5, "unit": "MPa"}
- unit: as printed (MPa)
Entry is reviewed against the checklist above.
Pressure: {"value": 0.6, "unit": "MPa"}
